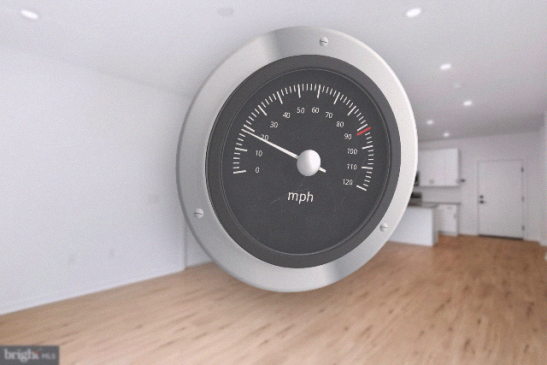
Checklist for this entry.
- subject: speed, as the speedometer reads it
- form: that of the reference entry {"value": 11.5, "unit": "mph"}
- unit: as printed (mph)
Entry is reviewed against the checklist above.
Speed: {"value": 18, "unit": "mph"}
